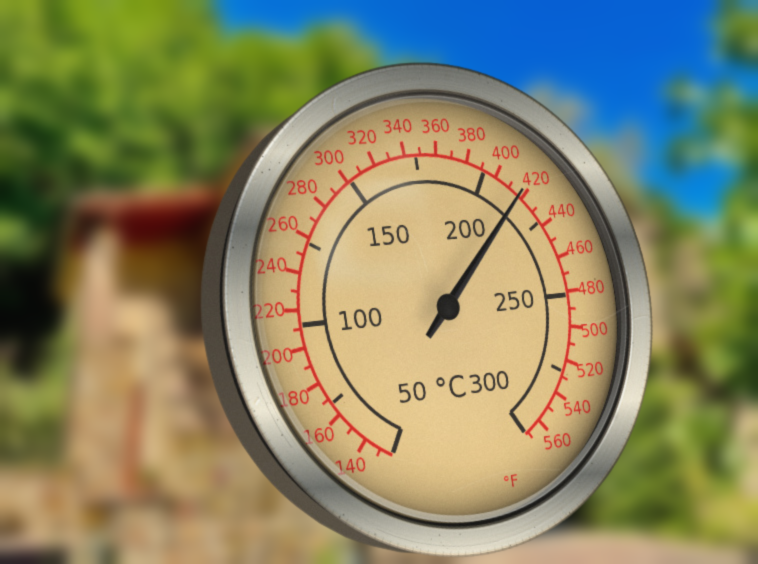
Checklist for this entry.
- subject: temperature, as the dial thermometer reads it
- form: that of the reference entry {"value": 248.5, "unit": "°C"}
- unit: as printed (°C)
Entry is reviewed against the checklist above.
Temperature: {"value": 212.5, "unit": "°C"}
